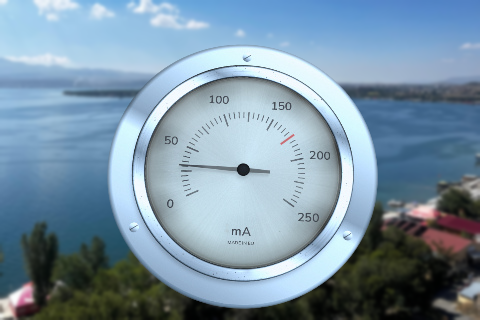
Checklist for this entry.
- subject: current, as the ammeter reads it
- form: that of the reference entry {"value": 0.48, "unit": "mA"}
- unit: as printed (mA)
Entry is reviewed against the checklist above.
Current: {"value": 30, "unit": "mA"}
